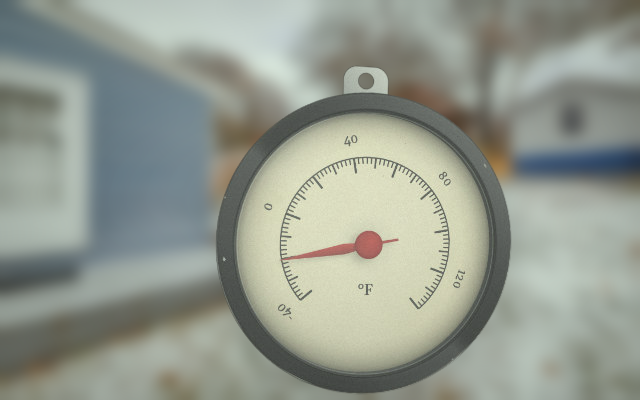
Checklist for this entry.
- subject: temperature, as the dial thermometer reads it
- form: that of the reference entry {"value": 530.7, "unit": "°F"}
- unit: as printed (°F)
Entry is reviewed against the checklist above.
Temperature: {"value": -20, "unit": "°F"}
